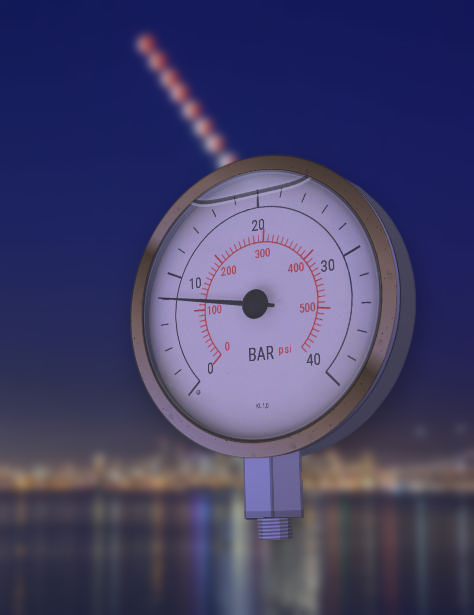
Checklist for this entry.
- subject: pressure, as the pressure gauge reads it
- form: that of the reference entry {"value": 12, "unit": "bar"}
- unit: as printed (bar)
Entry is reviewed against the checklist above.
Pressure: {"value": 8, "unit": "bar"}
